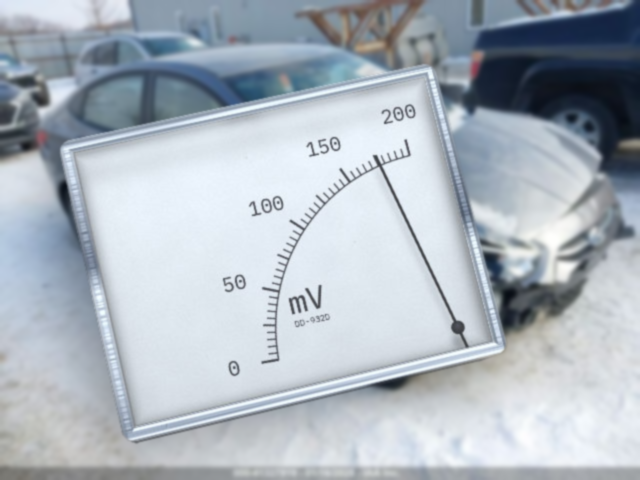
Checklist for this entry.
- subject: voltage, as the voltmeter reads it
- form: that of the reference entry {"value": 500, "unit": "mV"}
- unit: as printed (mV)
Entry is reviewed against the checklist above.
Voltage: {"value": 175, "unit": "mV"}
